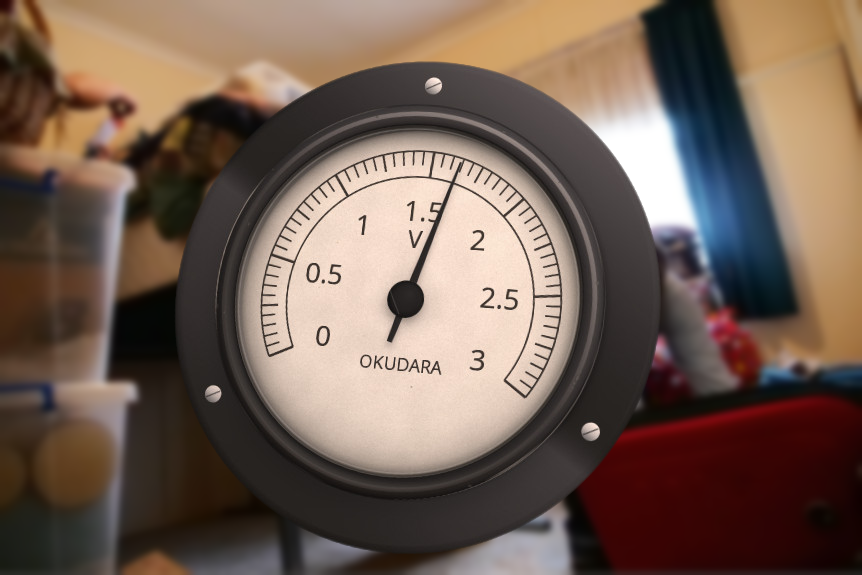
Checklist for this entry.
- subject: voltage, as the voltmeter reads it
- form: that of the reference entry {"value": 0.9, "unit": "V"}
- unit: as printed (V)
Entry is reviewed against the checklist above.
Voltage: {"value": 1.65, "unit": "V"}
